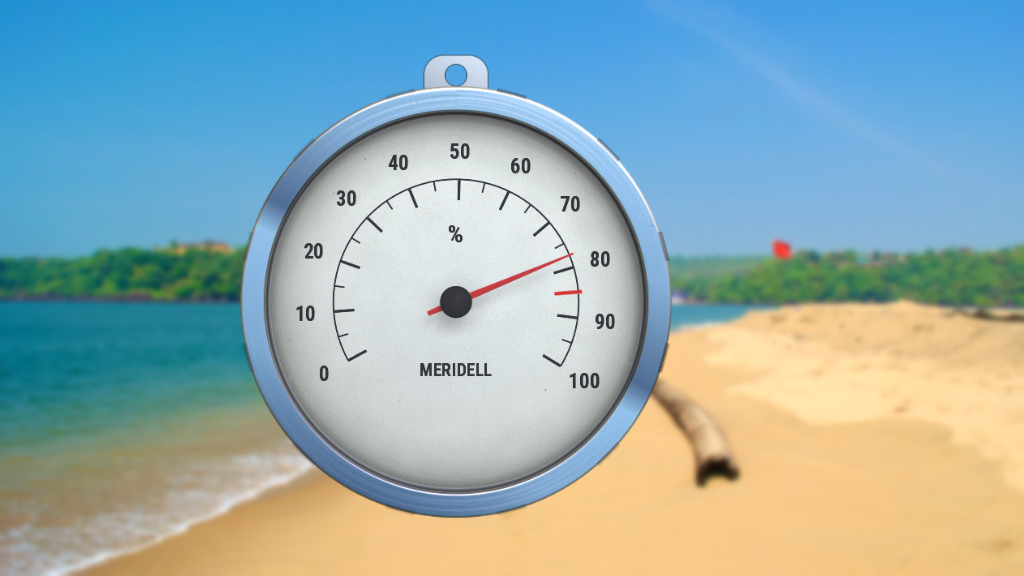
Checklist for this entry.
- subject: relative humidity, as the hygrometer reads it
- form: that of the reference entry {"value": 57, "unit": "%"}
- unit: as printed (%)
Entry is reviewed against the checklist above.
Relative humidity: {"value": 77.5, "unit": "%"}
